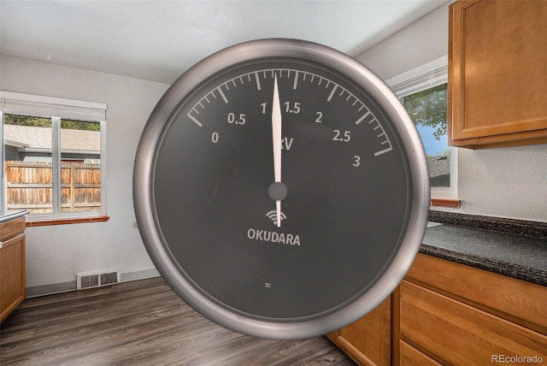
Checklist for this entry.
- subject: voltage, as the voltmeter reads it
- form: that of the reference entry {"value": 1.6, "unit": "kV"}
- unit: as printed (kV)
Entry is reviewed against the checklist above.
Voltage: {"value": 1.25, "unit": "kV"}
